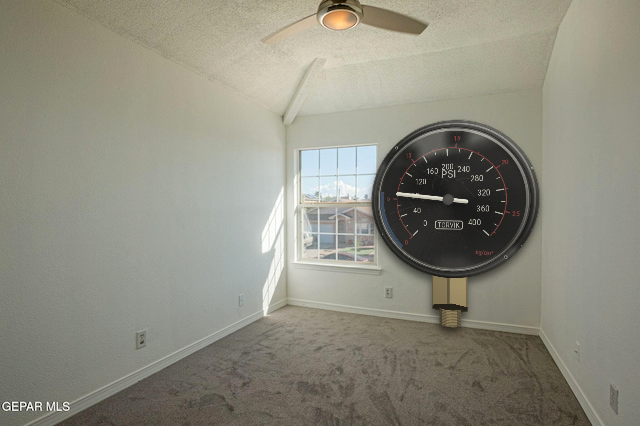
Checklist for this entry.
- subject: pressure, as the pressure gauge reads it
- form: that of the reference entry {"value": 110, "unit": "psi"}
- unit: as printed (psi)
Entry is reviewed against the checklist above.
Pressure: {"value": 80, "unit": "psi"}
